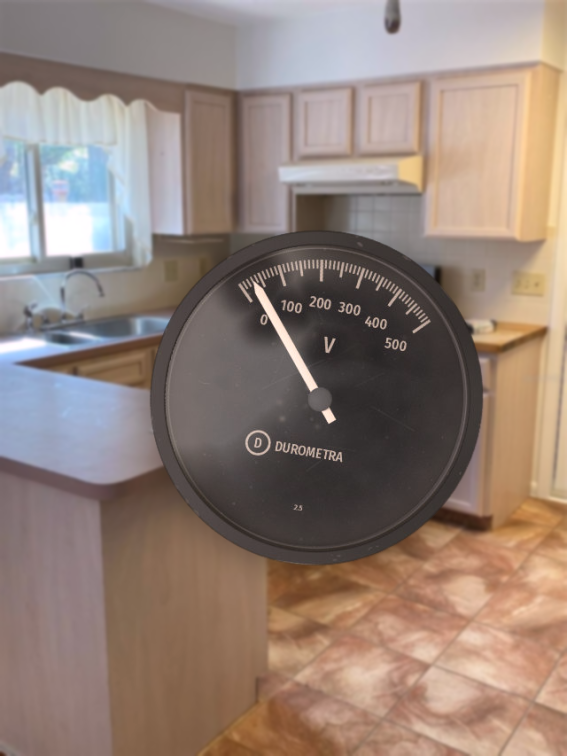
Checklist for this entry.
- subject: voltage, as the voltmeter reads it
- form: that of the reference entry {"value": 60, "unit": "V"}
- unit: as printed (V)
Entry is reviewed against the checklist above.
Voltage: {"value": 30, "unit": "V"}
